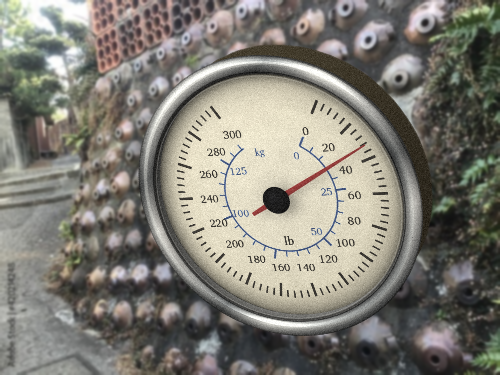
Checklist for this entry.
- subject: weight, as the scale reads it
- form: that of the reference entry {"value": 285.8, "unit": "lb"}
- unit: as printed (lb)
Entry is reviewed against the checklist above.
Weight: {"value": 32, "unit": "lb"}
